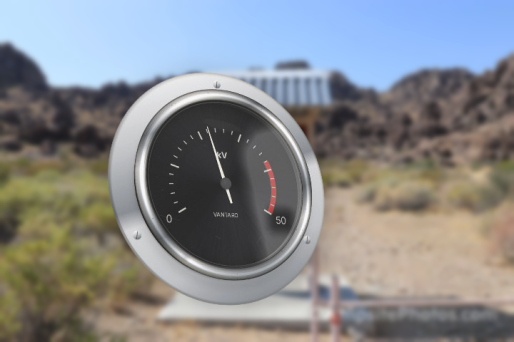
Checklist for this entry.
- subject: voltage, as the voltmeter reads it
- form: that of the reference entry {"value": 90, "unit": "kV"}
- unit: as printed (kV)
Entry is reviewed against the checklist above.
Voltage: {"value": 22, "unit": "kV"}
